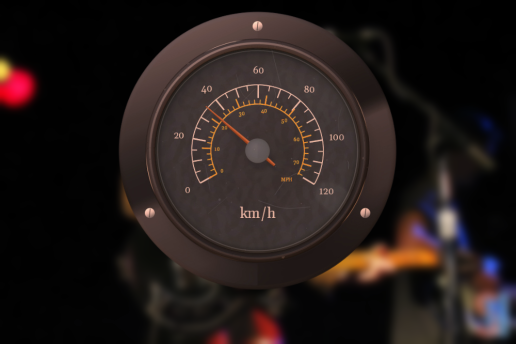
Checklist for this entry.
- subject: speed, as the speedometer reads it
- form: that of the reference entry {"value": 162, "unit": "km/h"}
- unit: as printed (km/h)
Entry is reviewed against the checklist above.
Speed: {"value": 35, "unit": "km/h"}
